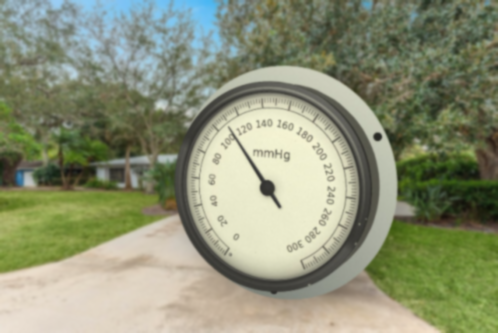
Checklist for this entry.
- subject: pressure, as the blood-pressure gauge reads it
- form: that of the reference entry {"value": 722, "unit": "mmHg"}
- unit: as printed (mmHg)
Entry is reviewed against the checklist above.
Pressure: {"value": 110, "unit": "mmHg"}
